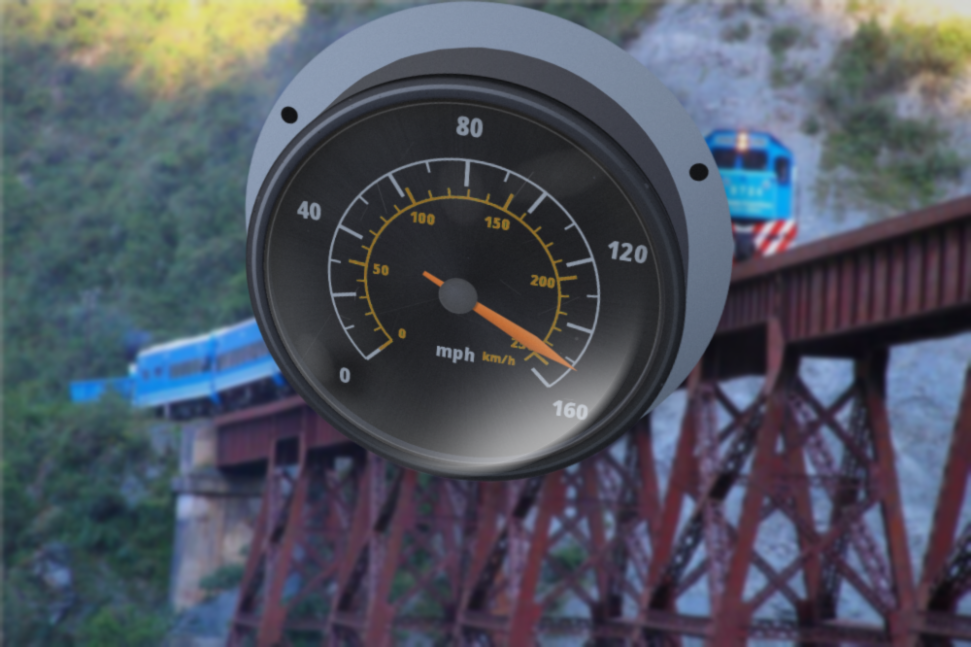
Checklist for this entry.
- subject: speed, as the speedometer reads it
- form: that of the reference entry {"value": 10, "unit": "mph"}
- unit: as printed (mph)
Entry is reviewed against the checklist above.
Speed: {"value": 150, "unit": "mph"}
